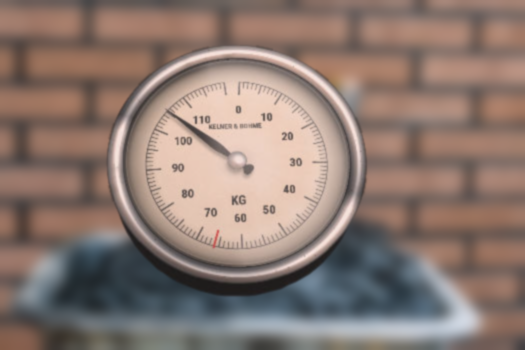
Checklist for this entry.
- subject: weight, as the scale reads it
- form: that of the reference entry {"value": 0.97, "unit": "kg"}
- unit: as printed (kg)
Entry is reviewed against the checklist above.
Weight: {"value": 105, "unit": "kg"}
